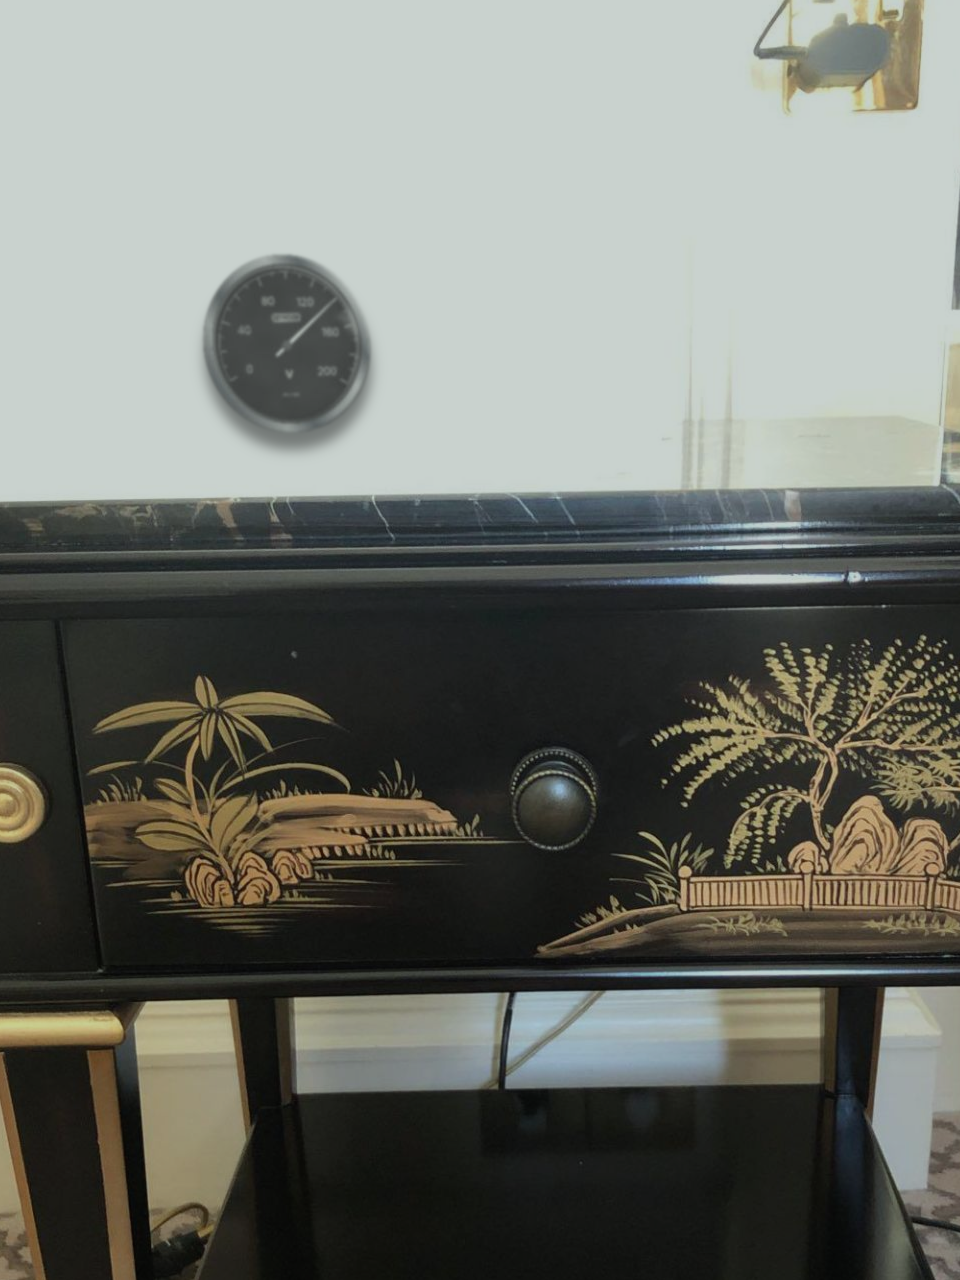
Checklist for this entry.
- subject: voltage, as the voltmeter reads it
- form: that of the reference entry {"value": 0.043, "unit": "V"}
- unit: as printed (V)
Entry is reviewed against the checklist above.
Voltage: {"value": 140, "unit": "V"}
